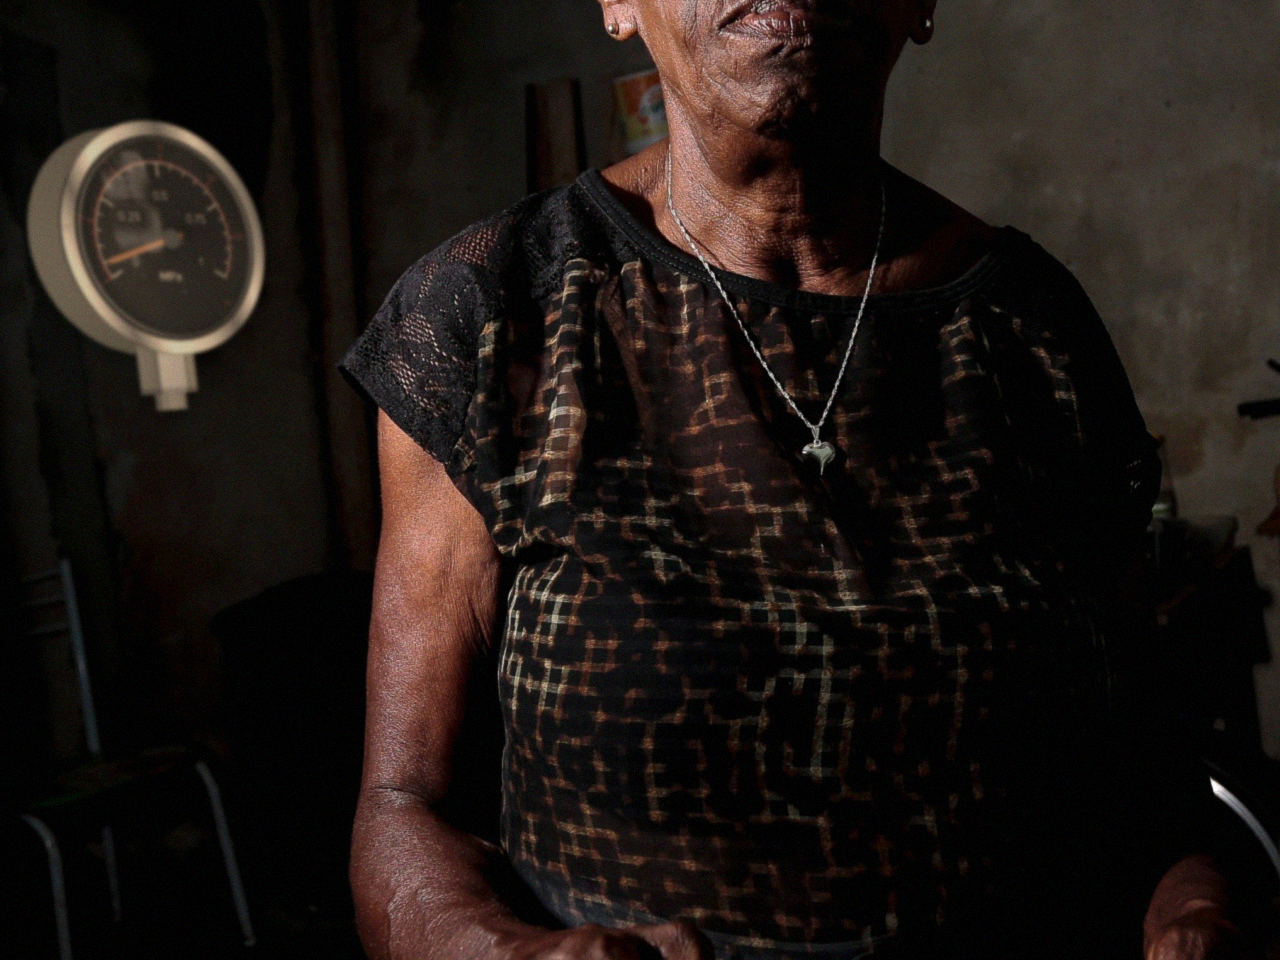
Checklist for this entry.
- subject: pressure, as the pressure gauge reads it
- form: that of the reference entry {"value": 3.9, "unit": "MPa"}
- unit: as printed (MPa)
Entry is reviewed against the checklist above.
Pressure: {"value": 0.05, "unit": "MPa"}
